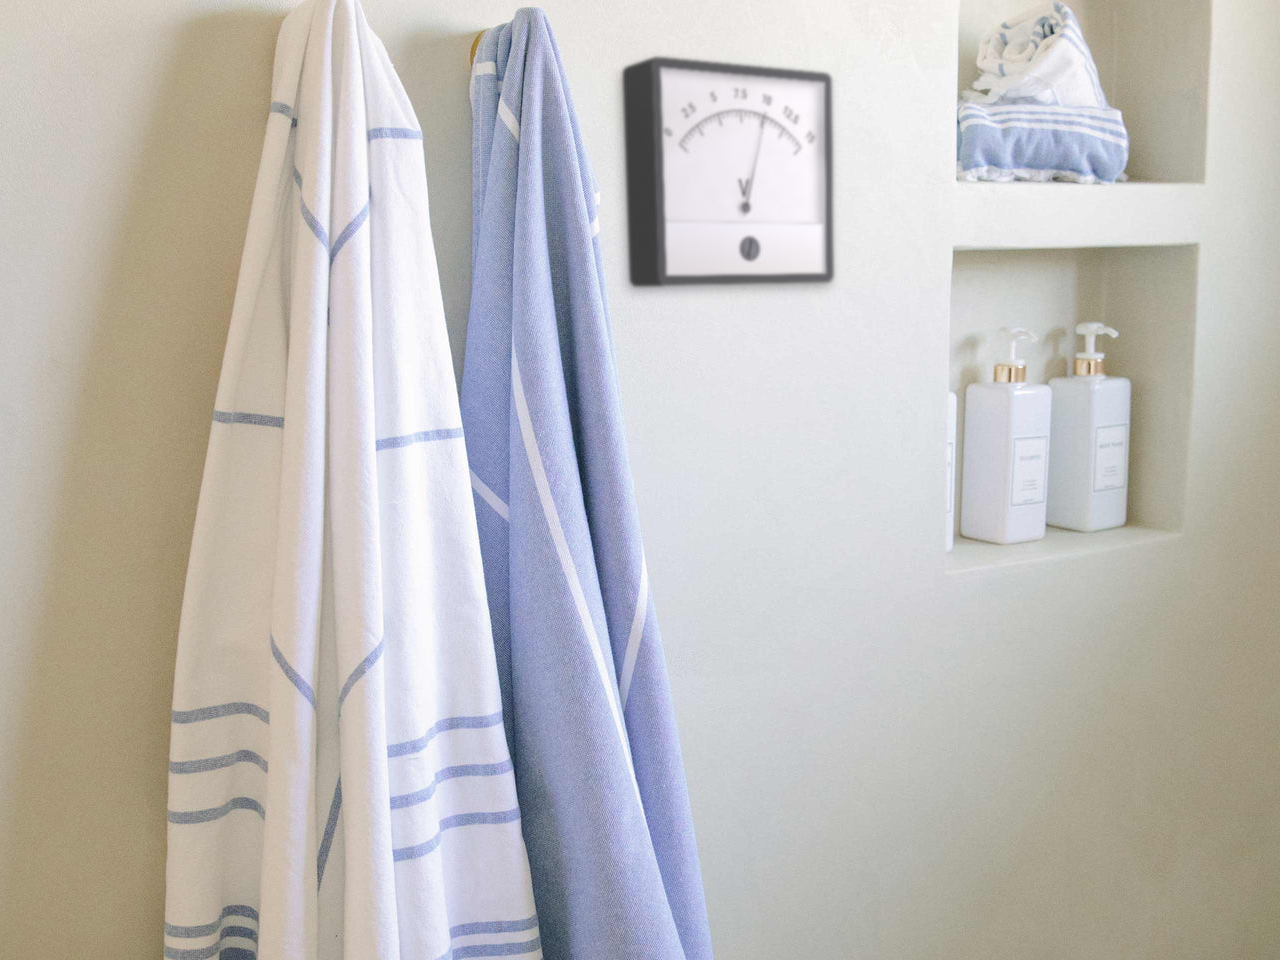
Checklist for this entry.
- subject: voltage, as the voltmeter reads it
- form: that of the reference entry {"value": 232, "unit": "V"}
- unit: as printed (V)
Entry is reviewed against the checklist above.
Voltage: {"value": 10, "unit": "V"}
